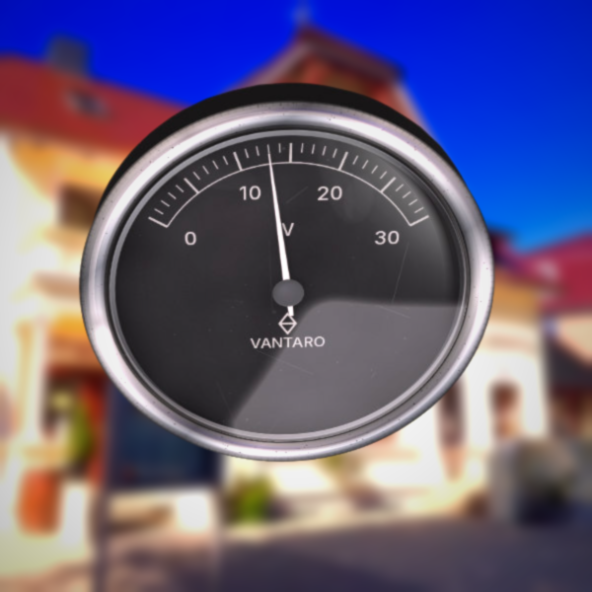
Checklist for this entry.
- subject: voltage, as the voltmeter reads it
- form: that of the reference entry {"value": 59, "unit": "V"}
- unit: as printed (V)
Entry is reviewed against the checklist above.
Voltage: {"value": 13, "unit": "V"}
